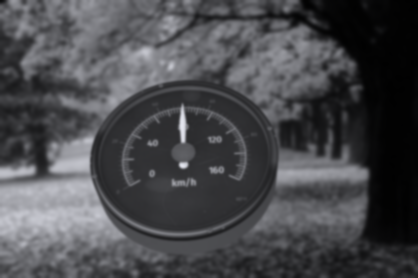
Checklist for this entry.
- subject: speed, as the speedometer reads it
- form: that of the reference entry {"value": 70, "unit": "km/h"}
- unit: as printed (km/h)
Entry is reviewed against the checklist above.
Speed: {"value": 80, "unit": "km/h"}
